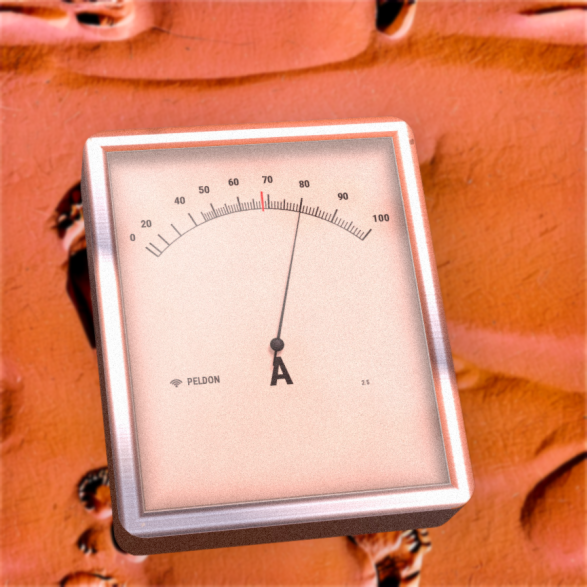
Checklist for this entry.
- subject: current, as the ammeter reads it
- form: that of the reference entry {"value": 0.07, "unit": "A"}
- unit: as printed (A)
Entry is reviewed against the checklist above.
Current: {"value": 80, "unit": "A"}
